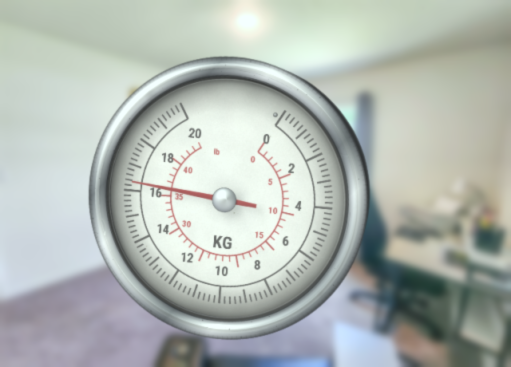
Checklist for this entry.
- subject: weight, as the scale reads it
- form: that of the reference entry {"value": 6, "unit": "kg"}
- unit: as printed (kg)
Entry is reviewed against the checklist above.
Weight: {"value": 16.4, "unit": "kg"}
